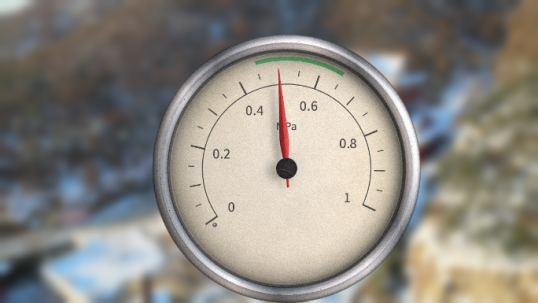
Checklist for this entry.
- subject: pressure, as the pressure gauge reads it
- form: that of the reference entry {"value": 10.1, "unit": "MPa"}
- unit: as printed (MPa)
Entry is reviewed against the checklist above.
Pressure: {"value": 0.5, "unit": "MPa"}
